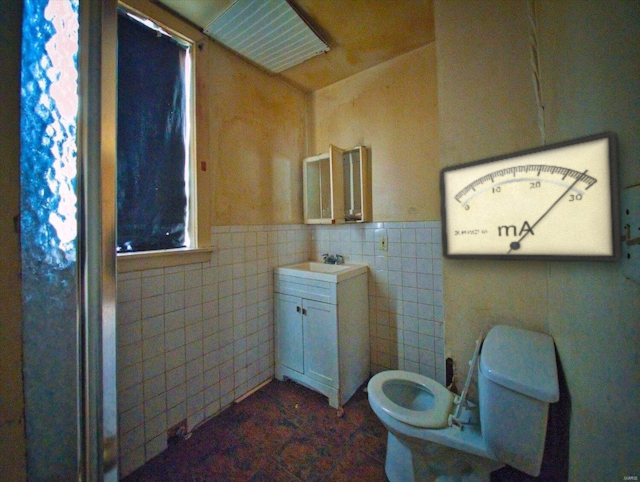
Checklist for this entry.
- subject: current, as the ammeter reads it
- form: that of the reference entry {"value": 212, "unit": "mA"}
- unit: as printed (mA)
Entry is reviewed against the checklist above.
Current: {"value": 27.5, "unit": "mA"}
